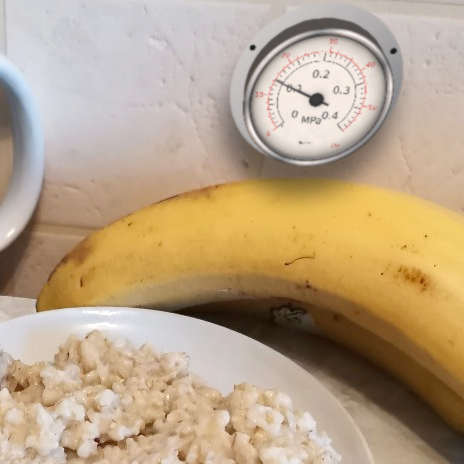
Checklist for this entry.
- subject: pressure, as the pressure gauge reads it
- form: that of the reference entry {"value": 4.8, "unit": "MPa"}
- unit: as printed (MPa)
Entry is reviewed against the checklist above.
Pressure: {"value": 0.1, "unit": "MPa"}
